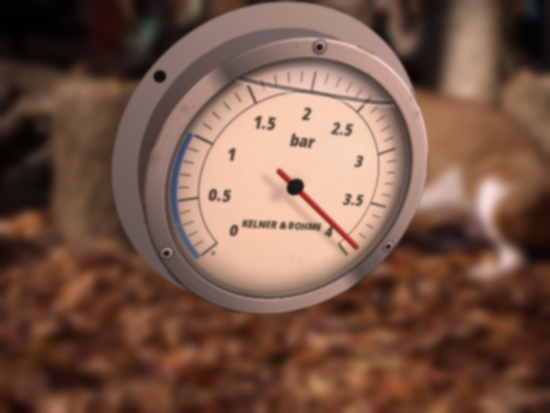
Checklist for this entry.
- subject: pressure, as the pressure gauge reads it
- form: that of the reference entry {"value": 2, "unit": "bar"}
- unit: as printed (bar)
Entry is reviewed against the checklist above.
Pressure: {"value": 3.9, "unit": "bar"}
